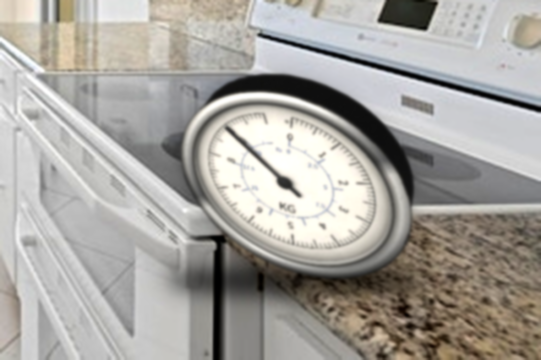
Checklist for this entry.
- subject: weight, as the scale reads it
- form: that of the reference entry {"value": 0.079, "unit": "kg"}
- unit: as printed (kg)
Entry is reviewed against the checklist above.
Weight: {"value": 9, "unit": "kg"}
